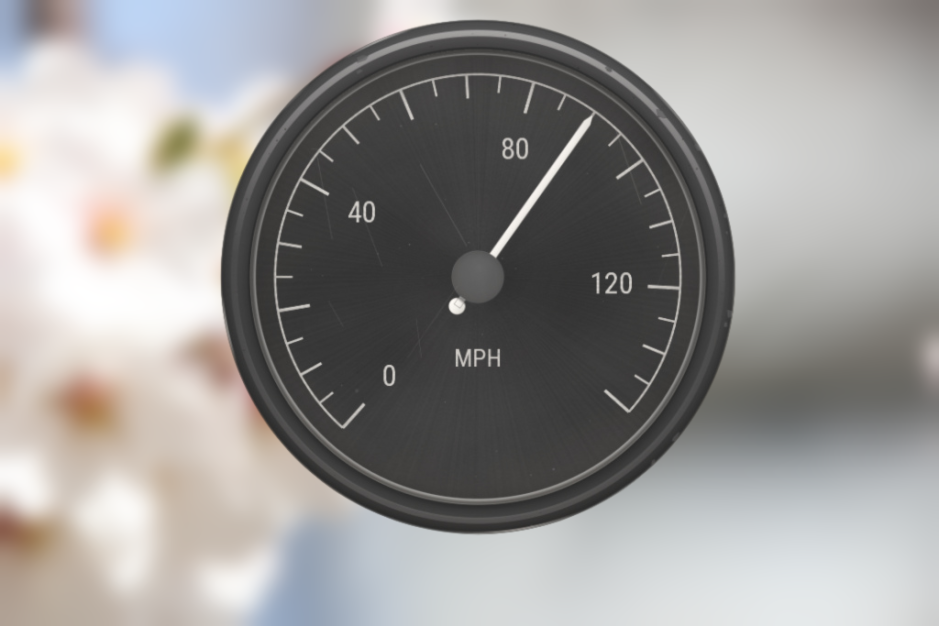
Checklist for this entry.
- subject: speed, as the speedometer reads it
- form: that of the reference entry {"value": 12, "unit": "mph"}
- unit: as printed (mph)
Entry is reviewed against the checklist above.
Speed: {"value": 90, "unit": "mph"}
